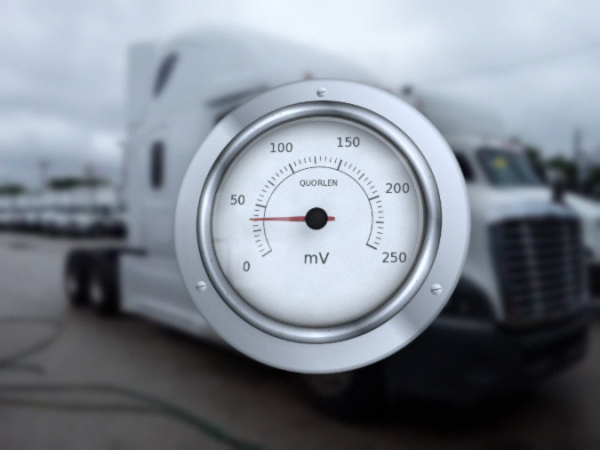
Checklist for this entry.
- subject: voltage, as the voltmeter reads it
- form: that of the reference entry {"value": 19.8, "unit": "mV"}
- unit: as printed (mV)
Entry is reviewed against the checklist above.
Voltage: {"value": 35, "unit": "mV"}
